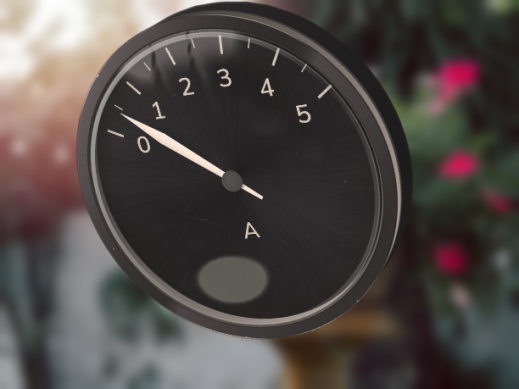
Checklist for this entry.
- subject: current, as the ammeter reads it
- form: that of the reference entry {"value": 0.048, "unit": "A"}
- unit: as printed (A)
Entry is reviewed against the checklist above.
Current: {"value": 0.5, "unit": "A"}
